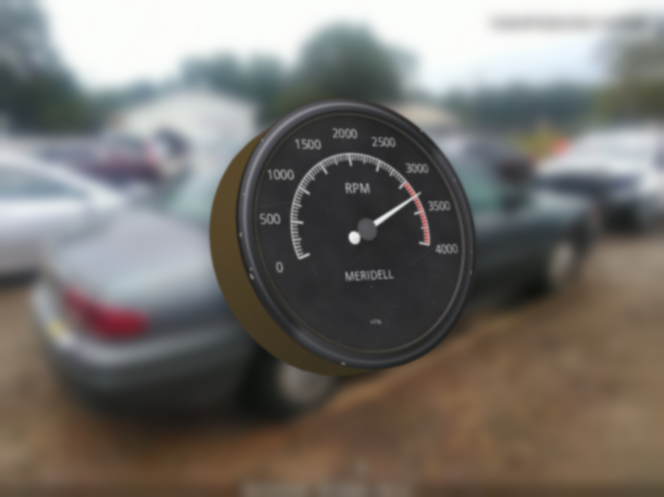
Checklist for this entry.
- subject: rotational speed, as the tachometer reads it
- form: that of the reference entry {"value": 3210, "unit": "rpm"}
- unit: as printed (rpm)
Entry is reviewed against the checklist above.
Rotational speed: {"value": 3250, "unit": "rpm"}
